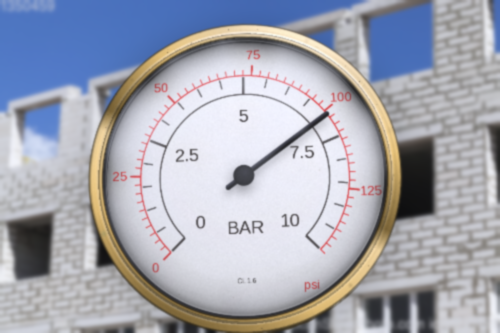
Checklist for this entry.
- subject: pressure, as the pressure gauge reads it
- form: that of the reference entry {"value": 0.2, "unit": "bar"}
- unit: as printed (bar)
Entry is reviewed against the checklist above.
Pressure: {"value": 7, "unit": "bar"}
